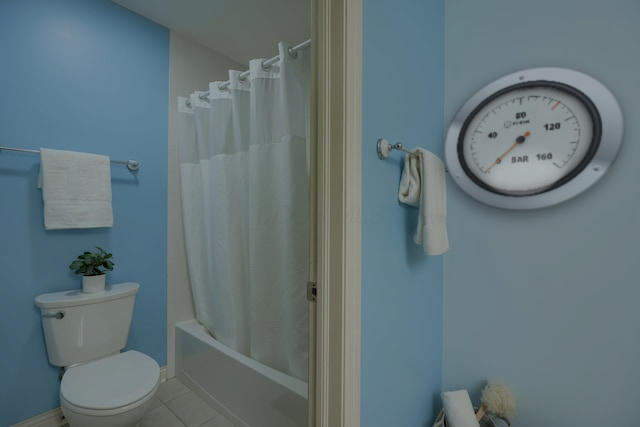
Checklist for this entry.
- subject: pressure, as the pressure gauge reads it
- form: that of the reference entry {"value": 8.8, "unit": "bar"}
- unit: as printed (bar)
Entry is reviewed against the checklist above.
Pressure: {"value": 0, "unit": "bar"}
